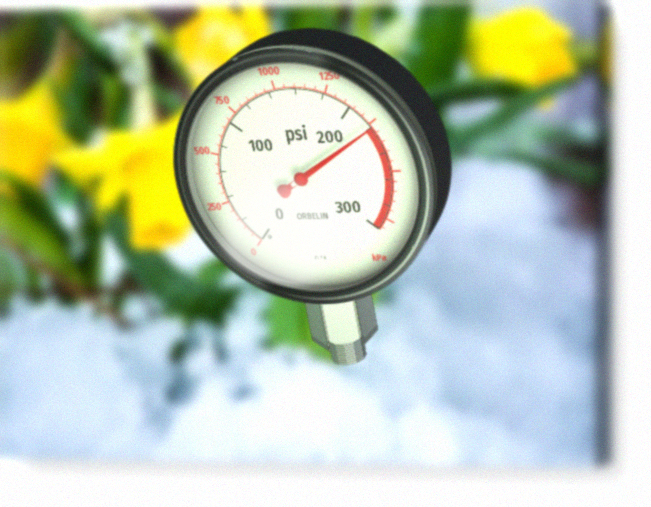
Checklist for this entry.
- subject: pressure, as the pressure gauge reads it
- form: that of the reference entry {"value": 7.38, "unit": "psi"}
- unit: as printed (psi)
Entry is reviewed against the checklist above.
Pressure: {"value": 220, "unit": "psi"}
